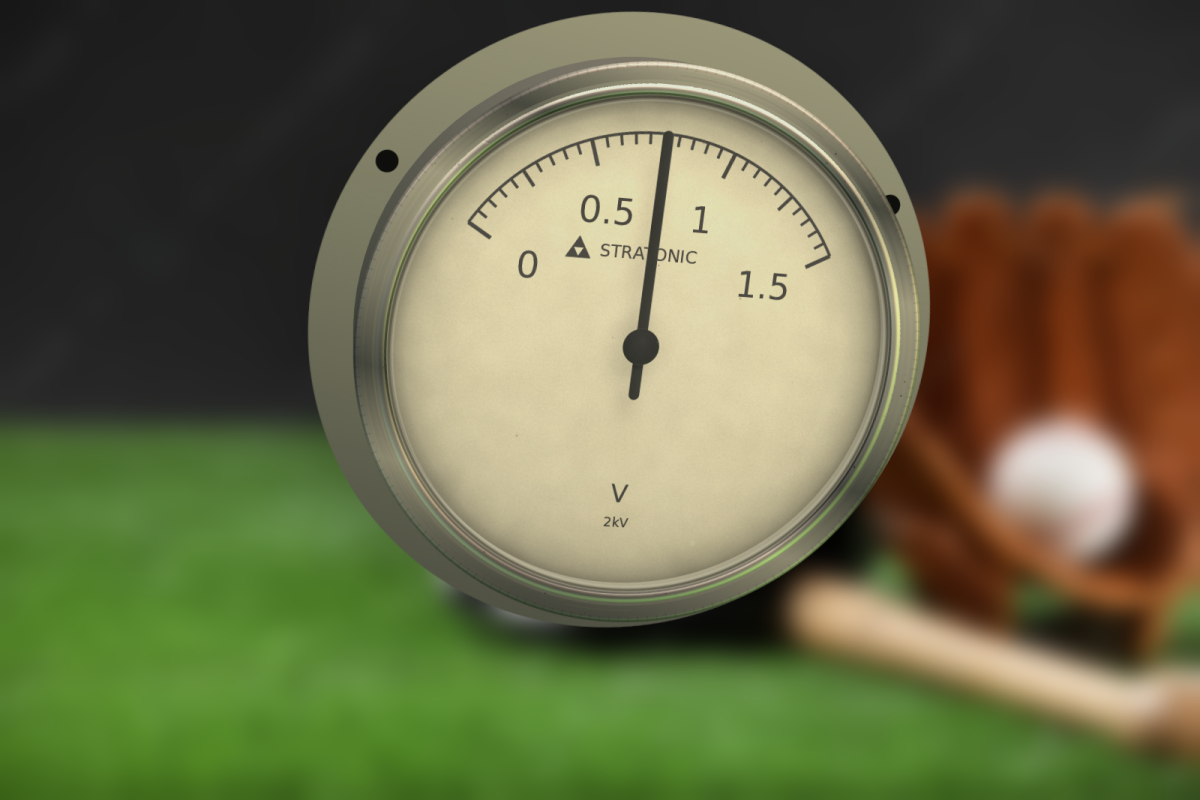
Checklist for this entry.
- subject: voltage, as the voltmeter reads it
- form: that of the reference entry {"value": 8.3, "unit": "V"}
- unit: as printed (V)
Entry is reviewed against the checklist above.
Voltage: {"value": 0.75, "unit": "V"}
